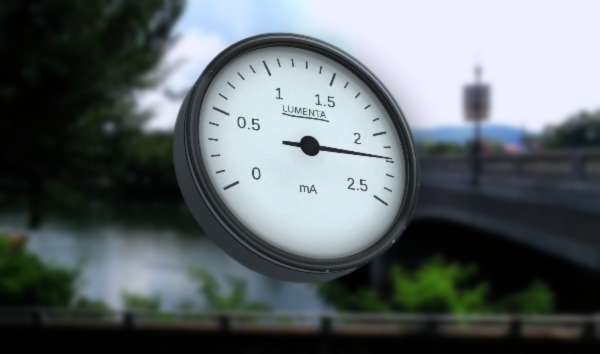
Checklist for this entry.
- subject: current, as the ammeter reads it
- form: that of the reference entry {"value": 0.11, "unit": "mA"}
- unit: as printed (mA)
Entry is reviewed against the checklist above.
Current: {"value": 2.2, "unit": "mA"}
